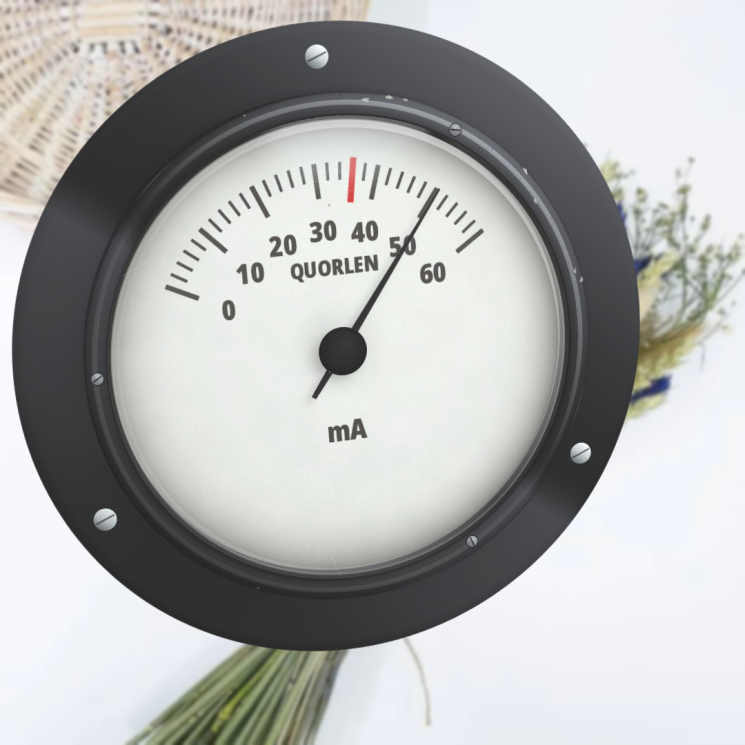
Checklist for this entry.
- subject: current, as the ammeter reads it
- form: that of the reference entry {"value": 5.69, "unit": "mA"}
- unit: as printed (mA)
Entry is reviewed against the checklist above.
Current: {"value": 50, "unit": "mA"}
